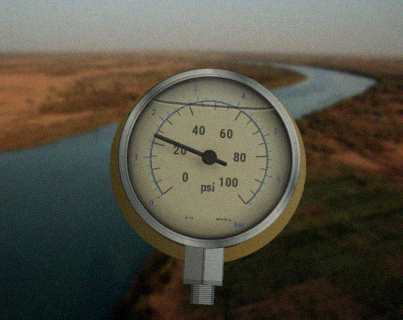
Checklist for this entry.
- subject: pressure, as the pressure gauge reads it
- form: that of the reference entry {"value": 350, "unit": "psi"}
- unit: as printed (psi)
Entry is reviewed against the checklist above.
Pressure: {"value": 22.5, "unit": "psi"}
